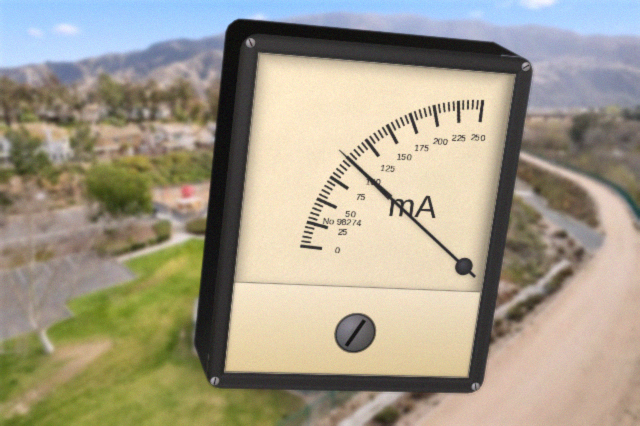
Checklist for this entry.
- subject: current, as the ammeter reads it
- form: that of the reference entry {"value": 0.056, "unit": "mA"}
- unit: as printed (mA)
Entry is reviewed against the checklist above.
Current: {"value": 100, "unit": "mA"}
